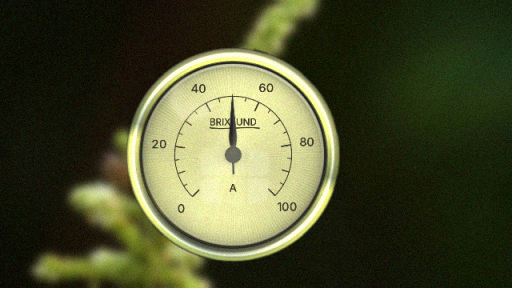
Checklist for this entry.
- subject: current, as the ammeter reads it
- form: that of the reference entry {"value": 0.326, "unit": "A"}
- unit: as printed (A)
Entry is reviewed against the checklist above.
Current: {"value": 50, "unit": "A"}
